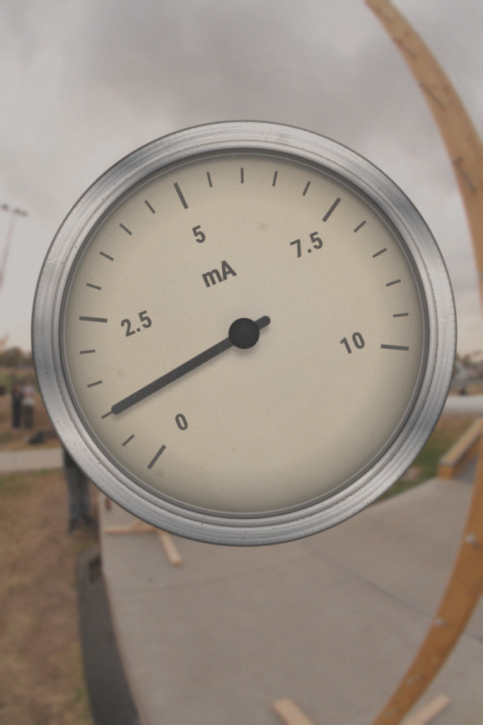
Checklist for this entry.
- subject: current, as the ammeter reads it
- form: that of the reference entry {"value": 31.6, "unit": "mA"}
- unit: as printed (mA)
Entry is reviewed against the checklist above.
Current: {"value": 1, "unit": "mA"}
